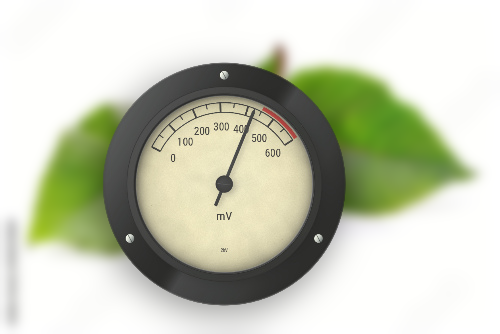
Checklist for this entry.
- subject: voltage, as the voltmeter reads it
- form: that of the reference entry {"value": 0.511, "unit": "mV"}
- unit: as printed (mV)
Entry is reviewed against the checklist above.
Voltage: {"value": 425, "unit": "mV"}
